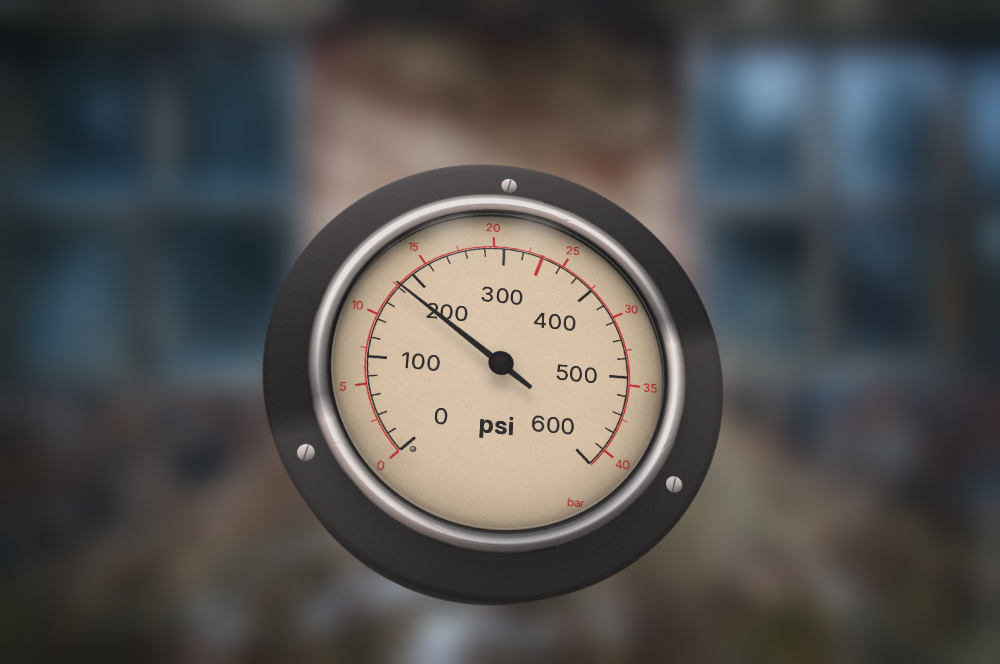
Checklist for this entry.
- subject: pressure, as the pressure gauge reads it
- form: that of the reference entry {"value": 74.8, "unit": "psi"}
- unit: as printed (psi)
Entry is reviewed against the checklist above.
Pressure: {"value": 180, "unit": "psi"}
